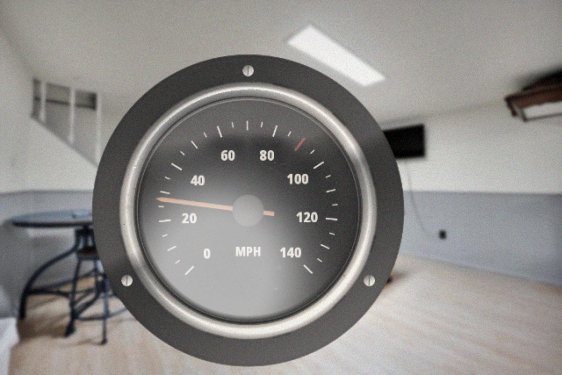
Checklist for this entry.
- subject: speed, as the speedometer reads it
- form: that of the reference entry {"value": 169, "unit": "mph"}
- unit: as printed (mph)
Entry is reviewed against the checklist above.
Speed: {"value": 27.5, "unit": "mph"}
